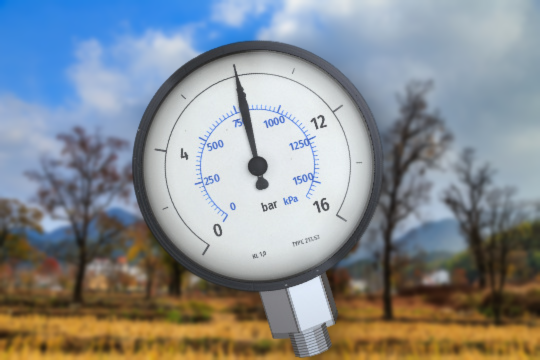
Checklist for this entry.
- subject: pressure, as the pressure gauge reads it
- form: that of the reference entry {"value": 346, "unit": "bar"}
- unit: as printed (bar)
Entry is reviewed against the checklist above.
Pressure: {"value": 8, "unit": "bar"}
